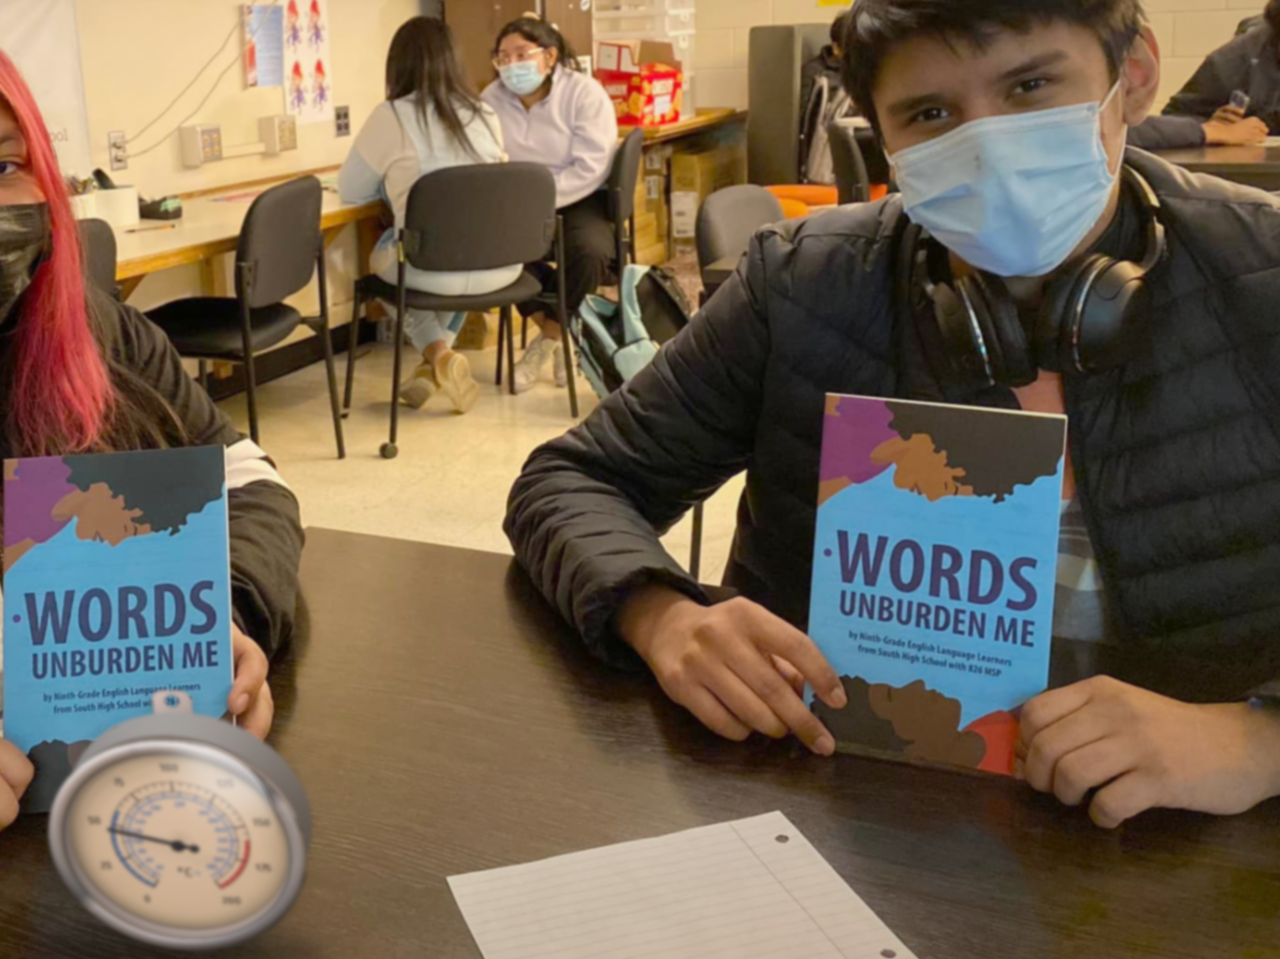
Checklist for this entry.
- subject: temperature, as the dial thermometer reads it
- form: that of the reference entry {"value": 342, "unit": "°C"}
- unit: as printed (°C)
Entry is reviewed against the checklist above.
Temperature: {"value": 50, "unit": "°C"}
